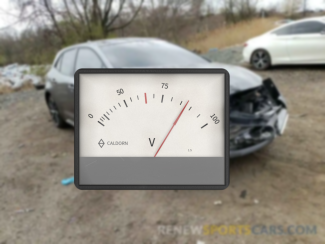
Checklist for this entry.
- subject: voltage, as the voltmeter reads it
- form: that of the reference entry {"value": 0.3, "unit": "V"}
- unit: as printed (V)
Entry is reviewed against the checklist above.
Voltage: {"value": 87.5, "unit": "V"}
